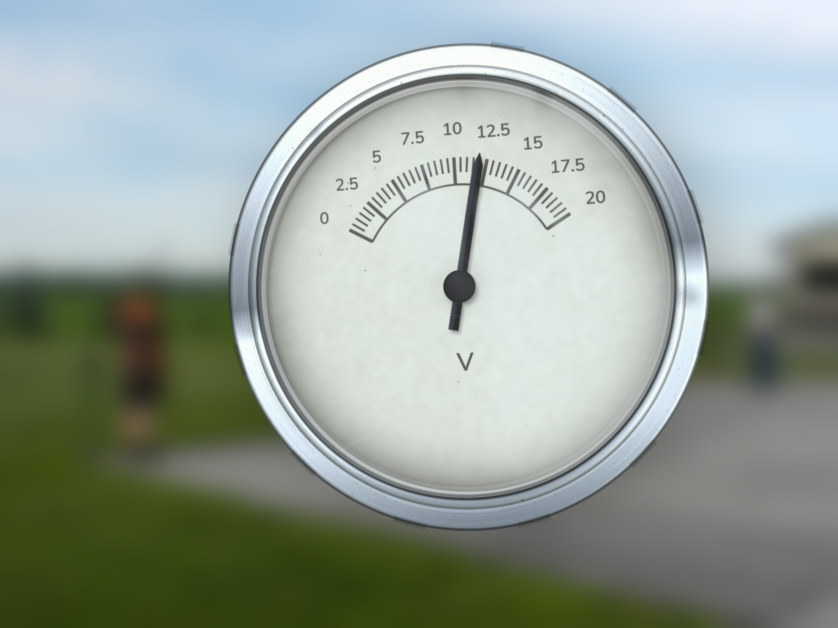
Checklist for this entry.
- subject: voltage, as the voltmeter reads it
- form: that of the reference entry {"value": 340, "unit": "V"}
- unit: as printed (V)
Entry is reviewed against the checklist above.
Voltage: {"value": 12, "unit": "V"}
